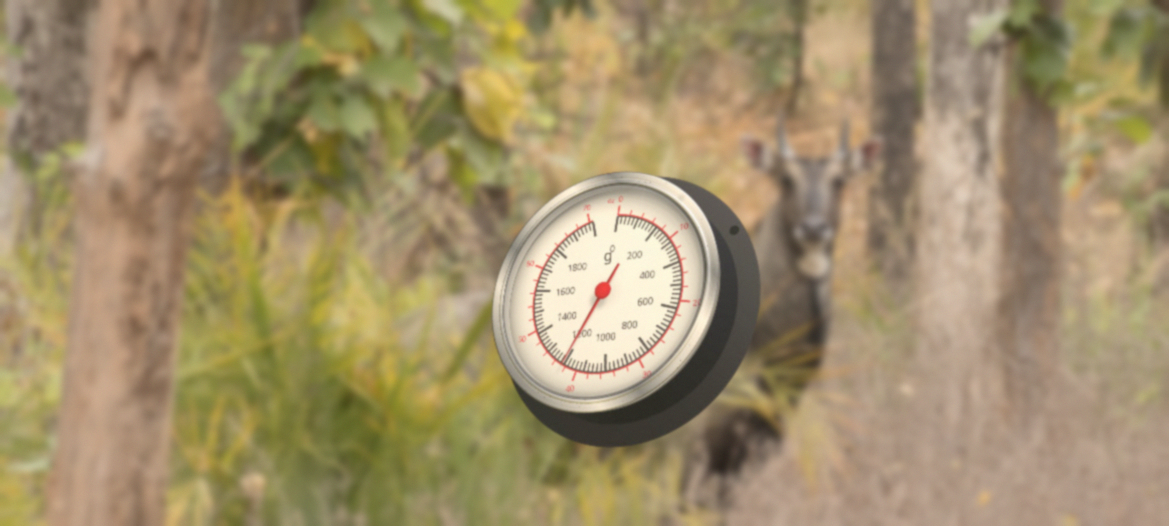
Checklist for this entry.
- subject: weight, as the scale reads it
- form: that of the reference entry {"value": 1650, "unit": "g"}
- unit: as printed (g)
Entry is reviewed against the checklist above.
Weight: {"value": 1200, "unit": "g"}
